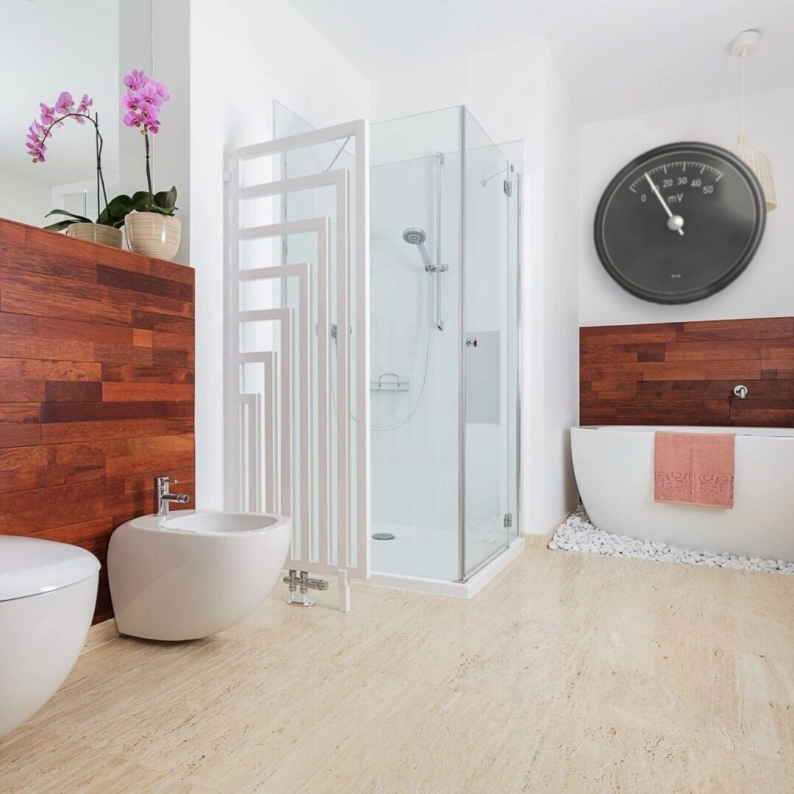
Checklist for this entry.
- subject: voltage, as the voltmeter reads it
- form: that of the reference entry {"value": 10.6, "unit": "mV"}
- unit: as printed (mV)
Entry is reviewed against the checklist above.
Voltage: {"value": 10, "unit": "mV"}
